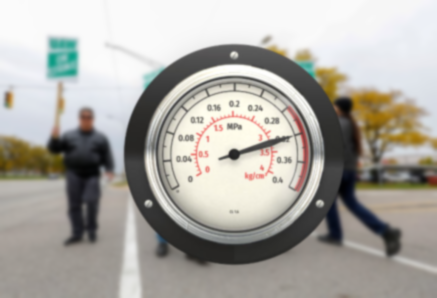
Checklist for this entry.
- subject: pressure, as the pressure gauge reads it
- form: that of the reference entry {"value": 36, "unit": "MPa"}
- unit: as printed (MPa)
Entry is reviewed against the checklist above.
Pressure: {"value": 0.32, "unit": "MPa"}
